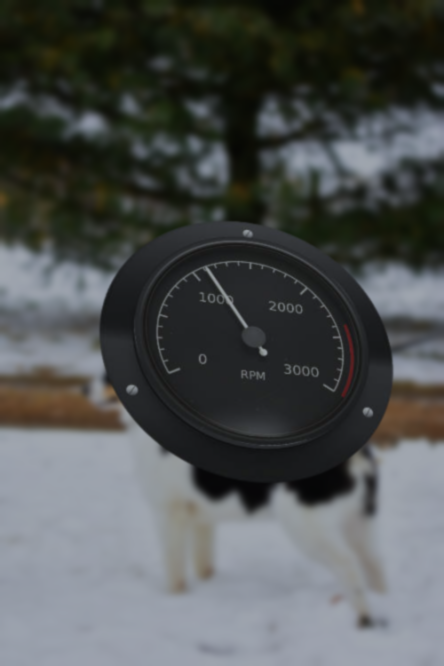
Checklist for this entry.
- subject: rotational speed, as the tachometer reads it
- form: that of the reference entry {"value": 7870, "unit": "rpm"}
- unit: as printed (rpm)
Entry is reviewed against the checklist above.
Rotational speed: {"value": 1100, "unit": "rpm"}
